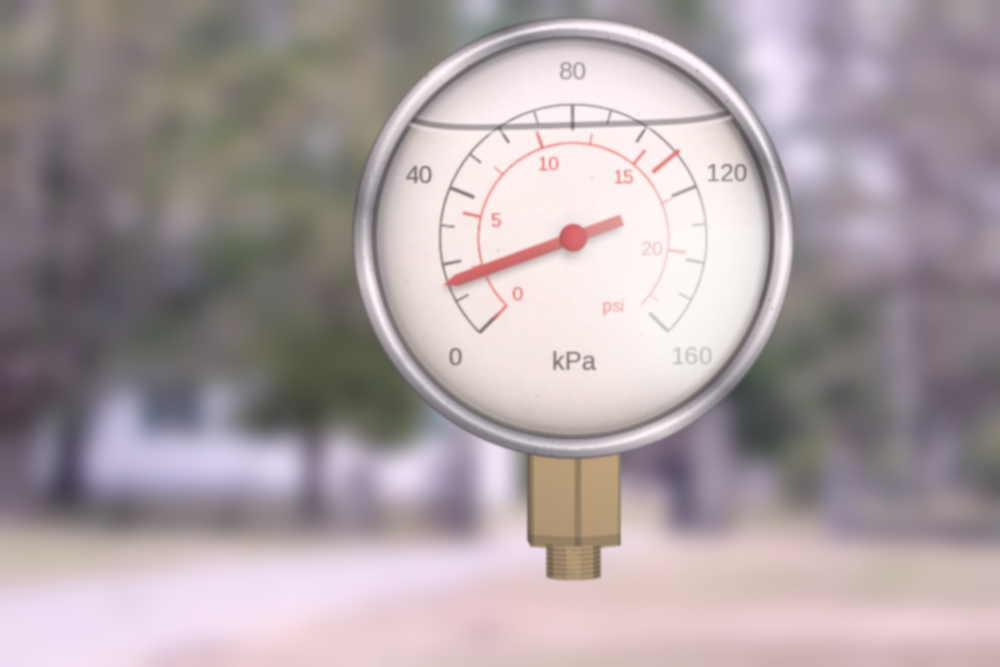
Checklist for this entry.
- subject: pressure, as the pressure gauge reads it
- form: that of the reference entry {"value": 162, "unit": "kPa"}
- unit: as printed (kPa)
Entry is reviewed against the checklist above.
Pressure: {"value": 15, "unit": "kPa"}
